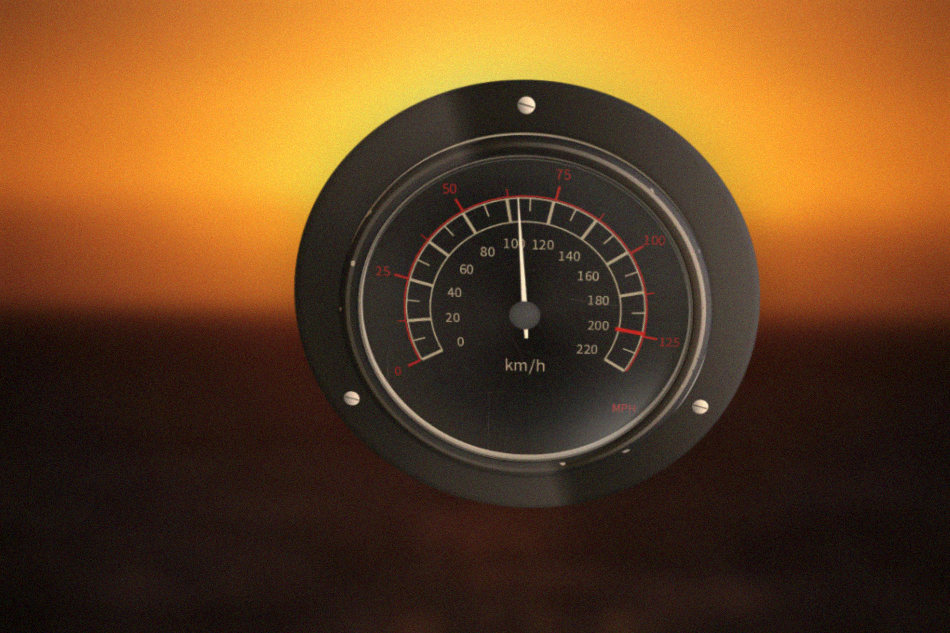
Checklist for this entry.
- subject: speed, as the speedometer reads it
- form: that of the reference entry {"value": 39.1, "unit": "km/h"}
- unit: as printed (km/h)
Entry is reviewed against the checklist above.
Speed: {"value": 105, "unit": "km/h"}
